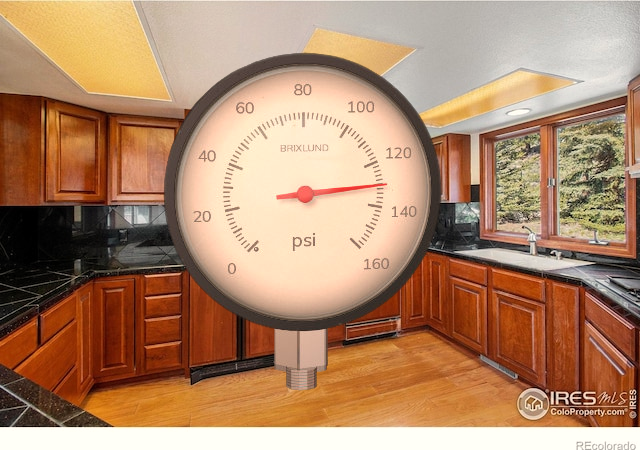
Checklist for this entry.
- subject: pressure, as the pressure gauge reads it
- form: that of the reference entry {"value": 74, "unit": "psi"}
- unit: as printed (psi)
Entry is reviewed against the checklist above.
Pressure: {"value": 130, "unit": "psi"}
